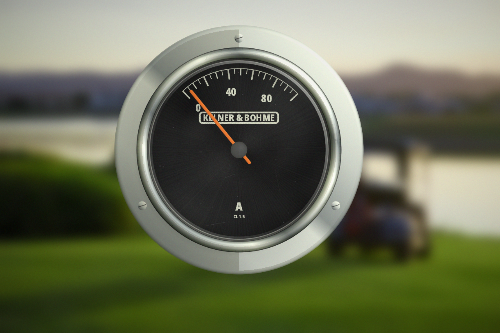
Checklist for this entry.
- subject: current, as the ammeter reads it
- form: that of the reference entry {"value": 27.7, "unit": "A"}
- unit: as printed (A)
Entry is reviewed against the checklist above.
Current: {"value": 5, "unit": "A"}
